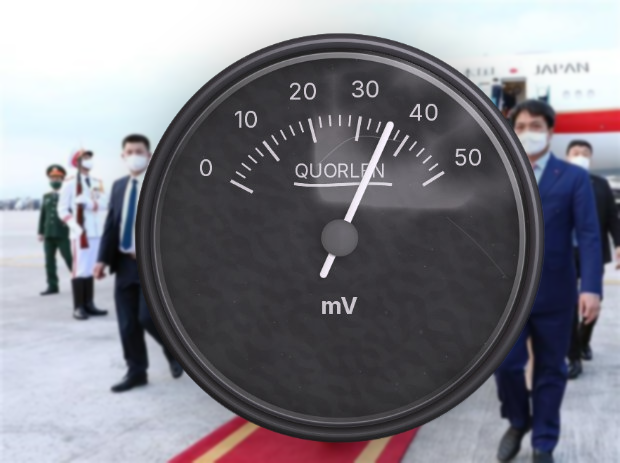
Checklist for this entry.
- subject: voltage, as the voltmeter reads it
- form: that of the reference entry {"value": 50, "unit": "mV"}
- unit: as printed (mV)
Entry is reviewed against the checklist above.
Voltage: {"value": 36, "unit": "mV"}
